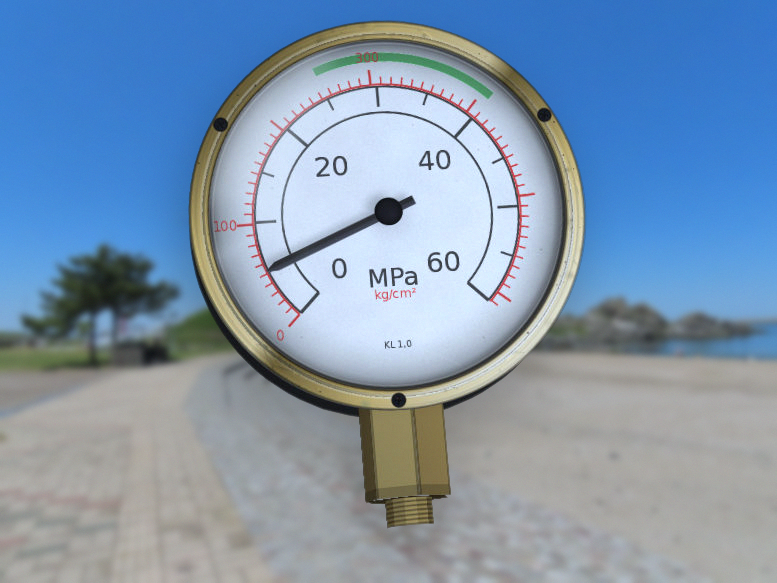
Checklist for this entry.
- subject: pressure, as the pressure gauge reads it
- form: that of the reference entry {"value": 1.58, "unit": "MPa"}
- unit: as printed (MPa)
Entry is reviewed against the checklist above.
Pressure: {"value": 5, "unit": "MPa"}
